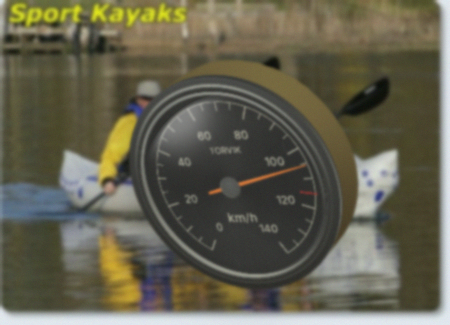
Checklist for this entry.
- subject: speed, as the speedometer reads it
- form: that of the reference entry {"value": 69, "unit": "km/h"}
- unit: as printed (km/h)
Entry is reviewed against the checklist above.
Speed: {"value": 105, "unit": "km/h"}
